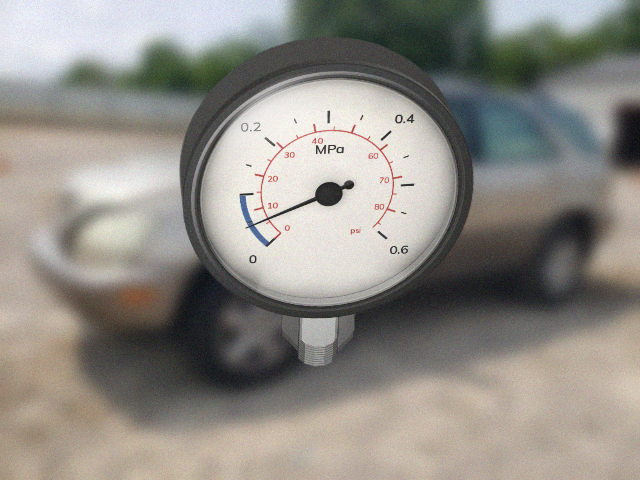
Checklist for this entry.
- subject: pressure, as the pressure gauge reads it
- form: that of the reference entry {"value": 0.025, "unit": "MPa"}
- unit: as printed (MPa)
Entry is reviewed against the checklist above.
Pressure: {"value": 0.05, "unit": "MPa"}
